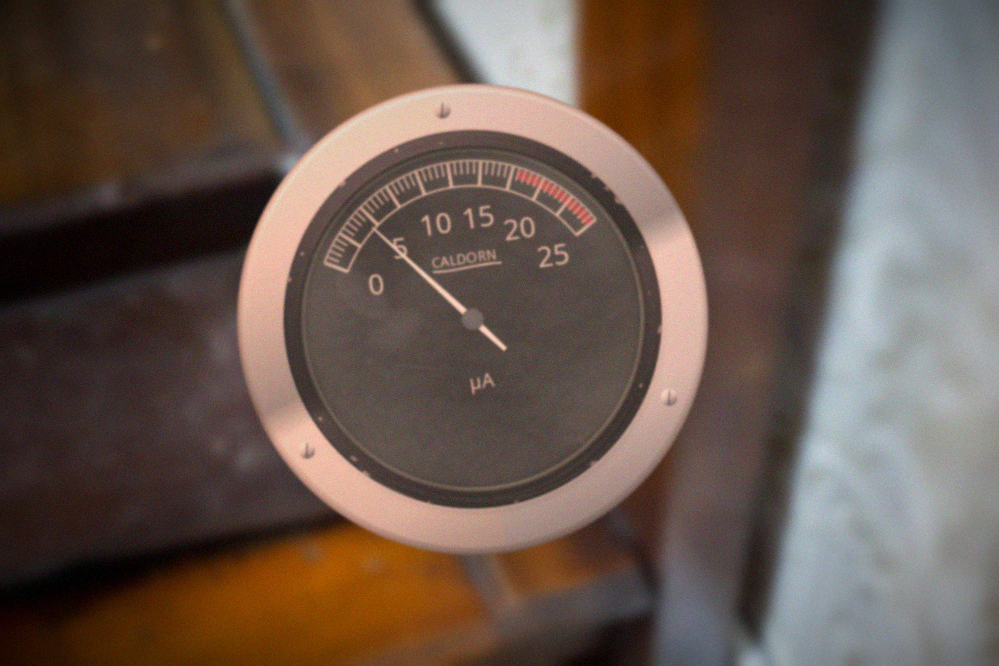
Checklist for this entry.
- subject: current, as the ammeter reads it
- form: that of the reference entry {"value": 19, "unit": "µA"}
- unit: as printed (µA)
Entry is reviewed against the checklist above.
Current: {"value": 4.5, "unit": "µA"}
